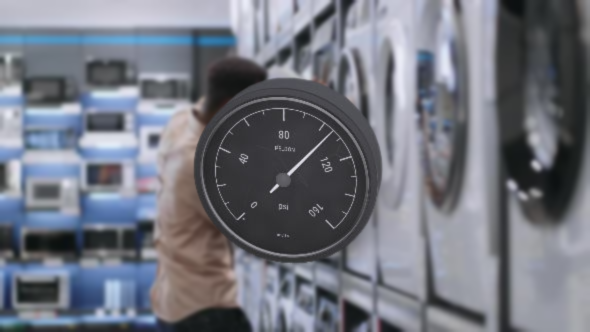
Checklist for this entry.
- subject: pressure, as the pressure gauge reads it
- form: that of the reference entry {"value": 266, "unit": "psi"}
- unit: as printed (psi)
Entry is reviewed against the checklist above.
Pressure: {"value": 105, "unit": "psi"}
